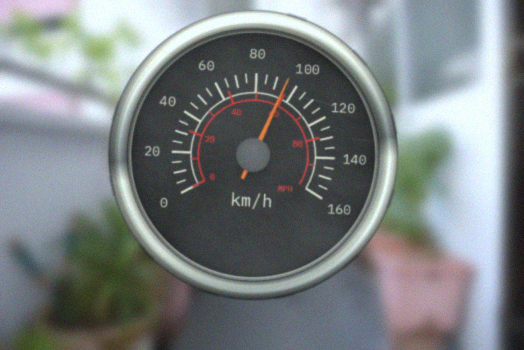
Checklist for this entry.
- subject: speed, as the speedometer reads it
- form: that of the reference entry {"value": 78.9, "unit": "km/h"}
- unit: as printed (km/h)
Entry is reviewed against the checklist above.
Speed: {"value": 95, "unit": "km/h"}
